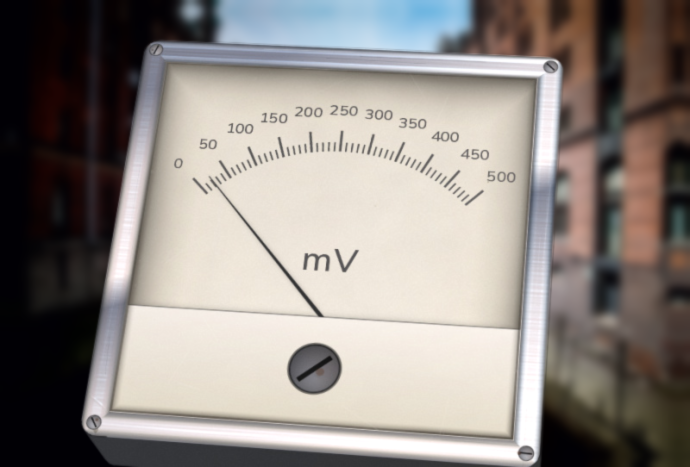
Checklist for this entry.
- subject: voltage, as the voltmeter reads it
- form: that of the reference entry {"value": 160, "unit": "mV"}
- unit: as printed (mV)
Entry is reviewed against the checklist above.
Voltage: {"value": 20, "unit": "mV"}
